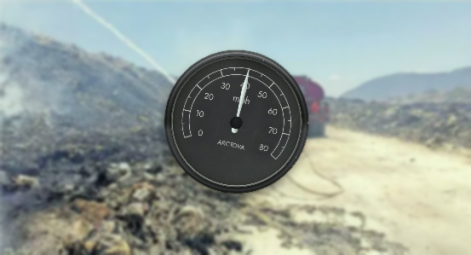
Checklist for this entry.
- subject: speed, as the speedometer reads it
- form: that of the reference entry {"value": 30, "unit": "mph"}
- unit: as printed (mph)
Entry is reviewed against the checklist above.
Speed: {"value": 40, "unit": "mph"}
